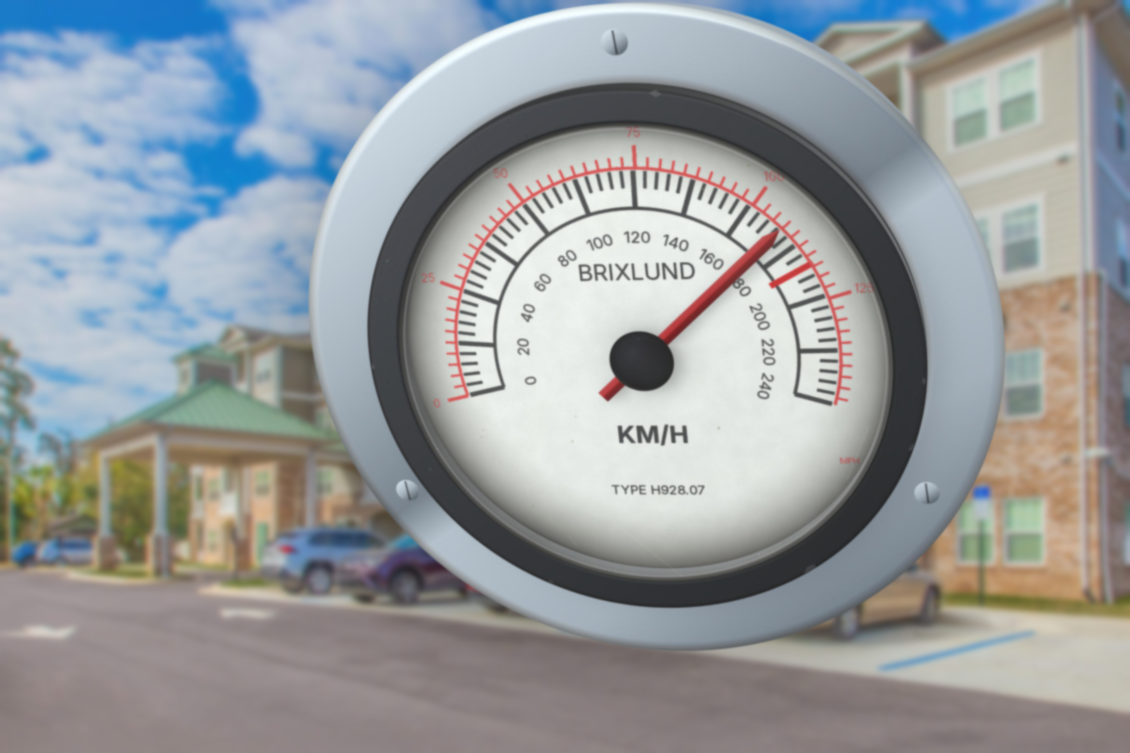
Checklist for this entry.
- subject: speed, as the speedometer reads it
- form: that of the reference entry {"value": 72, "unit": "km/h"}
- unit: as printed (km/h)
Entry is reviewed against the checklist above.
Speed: {"value": 172, "unit": "km/h"}
